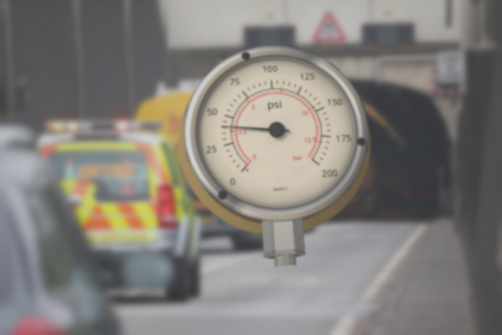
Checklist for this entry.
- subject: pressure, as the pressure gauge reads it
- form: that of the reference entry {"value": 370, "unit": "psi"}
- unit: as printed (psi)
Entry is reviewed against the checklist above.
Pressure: {"value": 40, "unit": "psi"}
